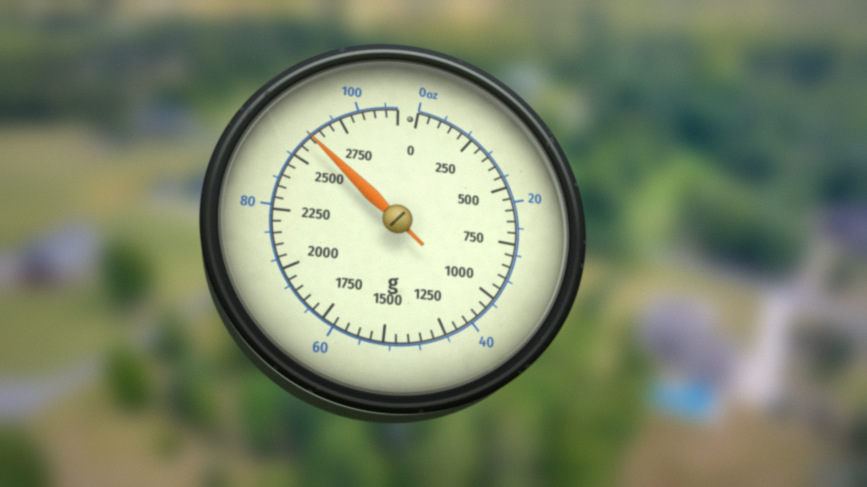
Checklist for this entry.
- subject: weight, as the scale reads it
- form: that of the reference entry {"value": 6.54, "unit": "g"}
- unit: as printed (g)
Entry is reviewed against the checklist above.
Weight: {"value": 2600, "unit": "g"}
